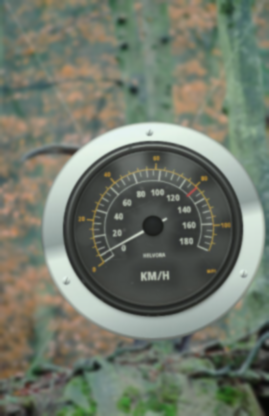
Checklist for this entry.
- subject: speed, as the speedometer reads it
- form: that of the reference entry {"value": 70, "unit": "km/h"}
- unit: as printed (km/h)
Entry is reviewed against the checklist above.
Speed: {"value": 5, "unit": "km/h"}
